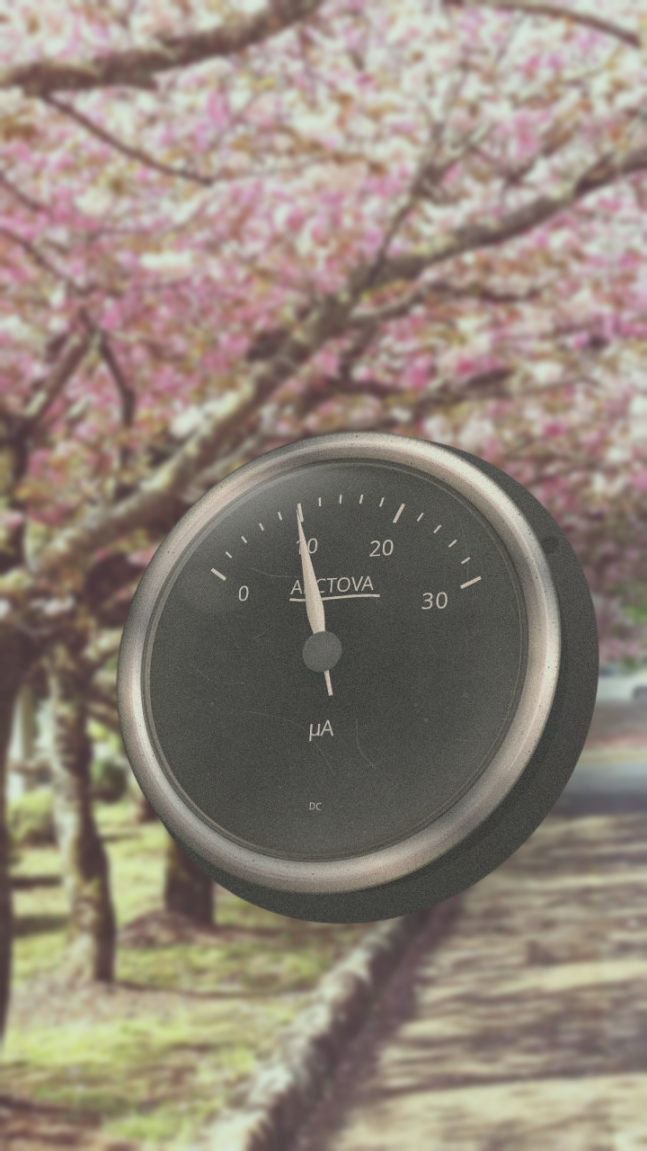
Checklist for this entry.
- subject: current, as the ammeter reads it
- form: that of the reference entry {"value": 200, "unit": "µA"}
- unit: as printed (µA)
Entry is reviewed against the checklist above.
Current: {"value": 10, "unit": "µA"}
